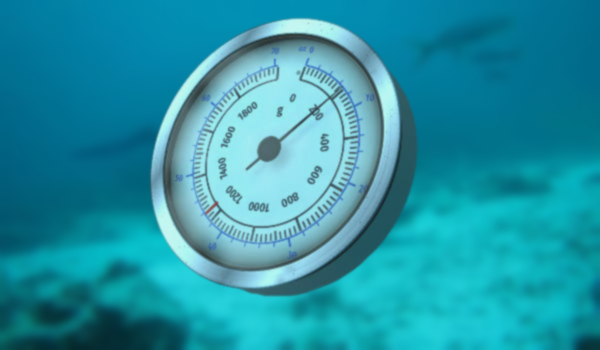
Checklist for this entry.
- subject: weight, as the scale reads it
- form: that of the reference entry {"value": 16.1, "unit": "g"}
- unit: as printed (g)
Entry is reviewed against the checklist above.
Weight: {"value": 200, "unit": "g"}
